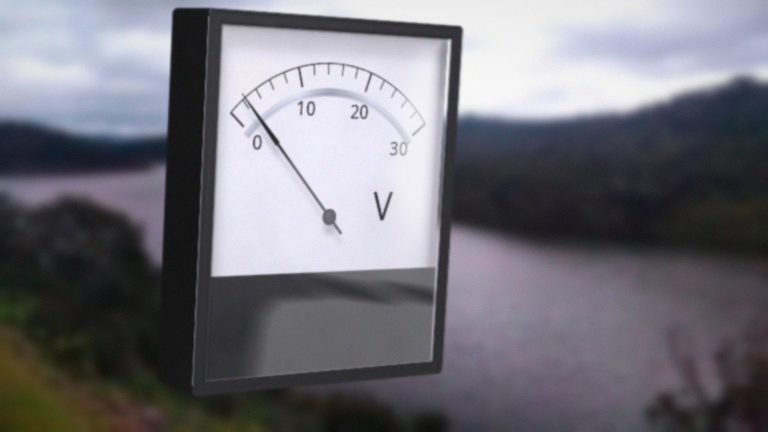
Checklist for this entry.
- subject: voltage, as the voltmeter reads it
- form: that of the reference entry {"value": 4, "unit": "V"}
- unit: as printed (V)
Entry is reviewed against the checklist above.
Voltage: {"value": 2, "unit": "V"}
